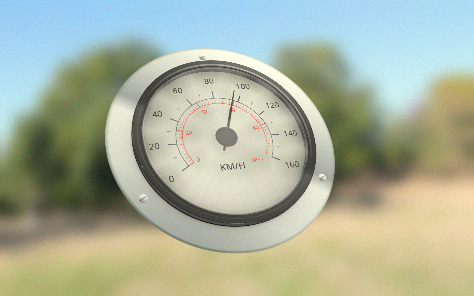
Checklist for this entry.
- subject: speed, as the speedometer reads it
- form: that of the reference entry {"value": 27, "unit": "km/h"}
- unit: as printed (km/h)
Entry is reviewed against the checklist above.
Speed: {"value": 95, "unit": "km/h"}
